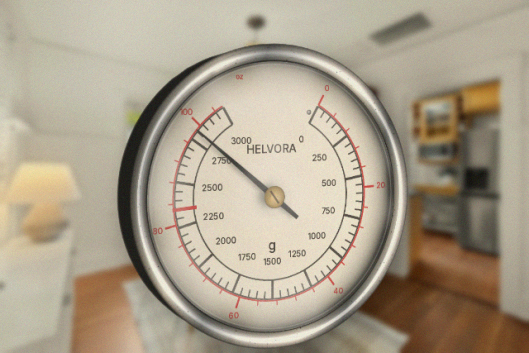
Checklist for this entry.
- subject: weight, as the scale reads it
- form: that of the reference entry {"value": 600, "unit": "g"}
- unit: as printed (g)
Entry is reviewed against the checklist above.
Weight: {"value": 2800, "unit": "g"}
